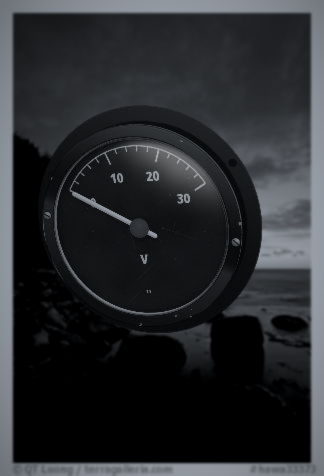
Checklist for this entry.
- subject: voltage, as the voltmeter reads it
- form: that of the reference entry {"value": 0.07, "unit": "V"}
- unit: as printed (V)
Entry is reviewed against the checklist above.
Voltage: {"value": 0, "unit": "V"}
